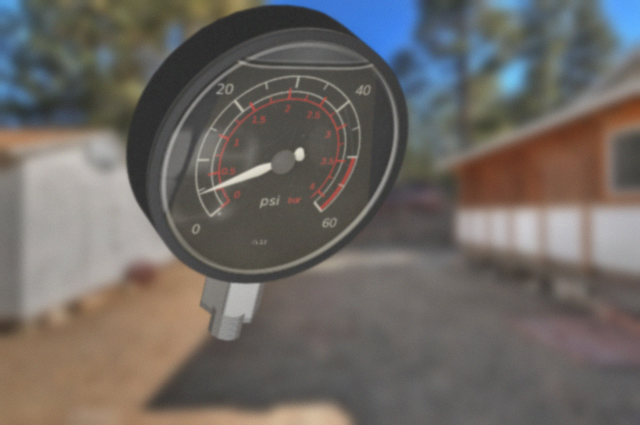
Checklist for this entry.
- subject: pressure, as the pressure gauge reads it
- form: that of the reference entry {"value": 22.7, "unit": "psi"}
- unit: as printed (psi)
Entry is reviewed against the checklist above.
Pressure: {"value": 5, "unit": "psi"}
